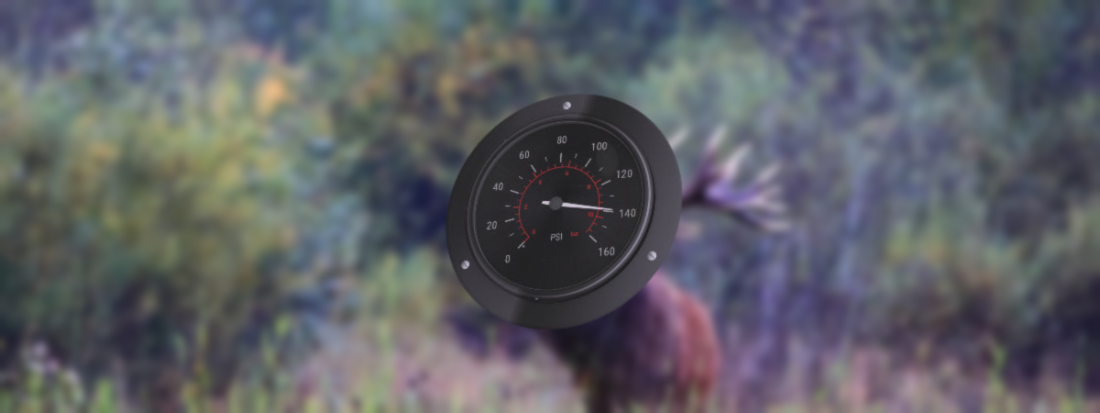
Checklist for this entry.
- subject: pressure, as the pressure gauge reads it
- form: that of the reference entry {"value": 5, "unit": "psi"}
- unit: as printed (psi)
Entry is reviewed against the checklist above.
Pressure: {"value": 140, "unit": "psi"}
